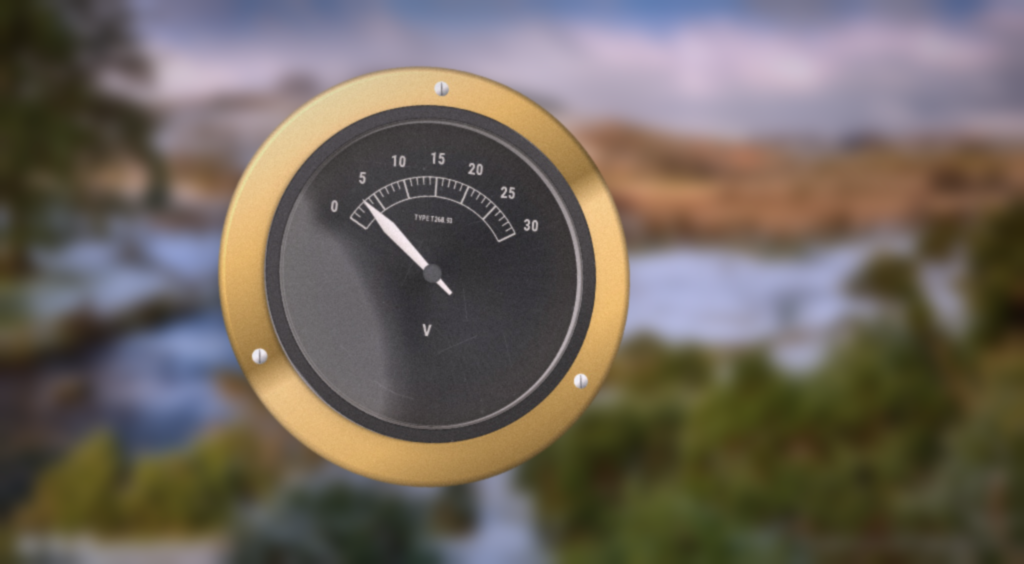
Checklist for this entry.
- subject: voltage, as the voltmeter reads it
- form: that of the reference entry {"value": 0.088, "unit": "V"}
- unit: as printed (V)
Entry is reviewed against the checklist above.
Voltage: {"value": 3, "unit": "V"}
